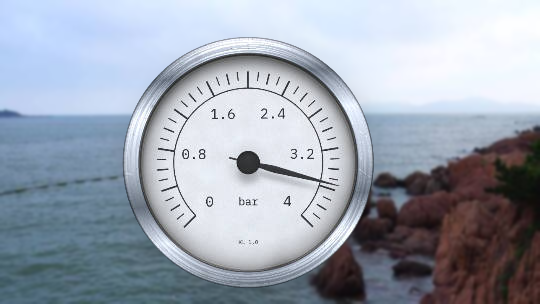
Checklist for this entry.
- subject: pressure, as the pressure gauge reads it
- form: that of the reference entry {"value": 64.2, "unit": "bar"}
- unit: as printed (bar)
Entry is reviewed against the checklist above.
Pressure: {"value": 3.55, "unit": "bar"}
